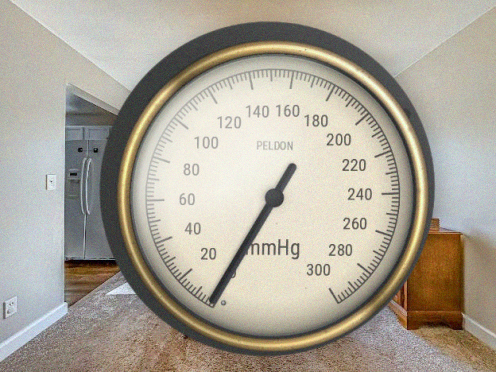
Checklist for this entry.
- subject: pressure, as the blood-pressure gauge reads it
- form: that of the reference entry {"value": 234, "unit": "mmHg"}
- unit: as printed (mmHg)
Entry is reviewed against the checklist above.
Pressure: {"value": 2, "unit": "mmHg"}
